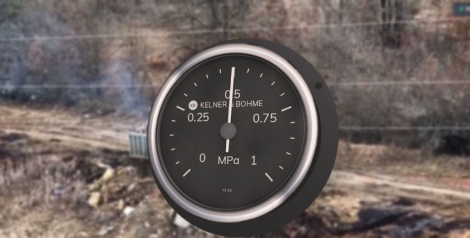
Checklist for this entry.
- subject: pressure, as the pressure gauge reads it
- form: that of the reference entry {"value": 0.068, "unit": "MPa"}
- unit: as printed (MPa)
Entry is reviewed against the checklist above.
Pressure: {"value": 0.5, "unit": "MPa"}
